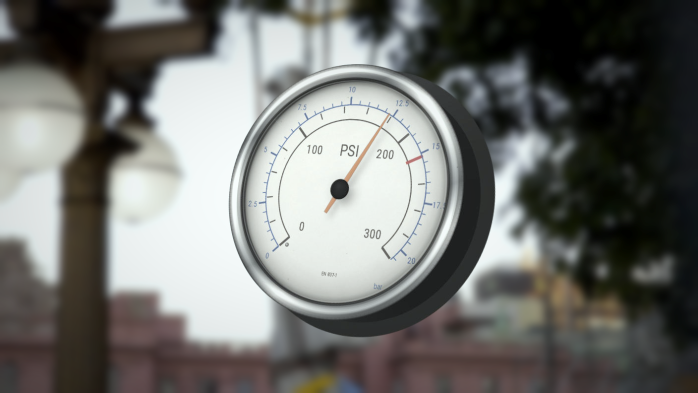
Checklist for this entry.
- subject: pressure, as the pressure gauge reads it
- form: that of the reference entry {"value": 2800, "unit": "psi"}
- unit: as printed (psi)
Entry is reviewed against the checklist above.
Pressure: {"value": 180, "unit": "psi"}
